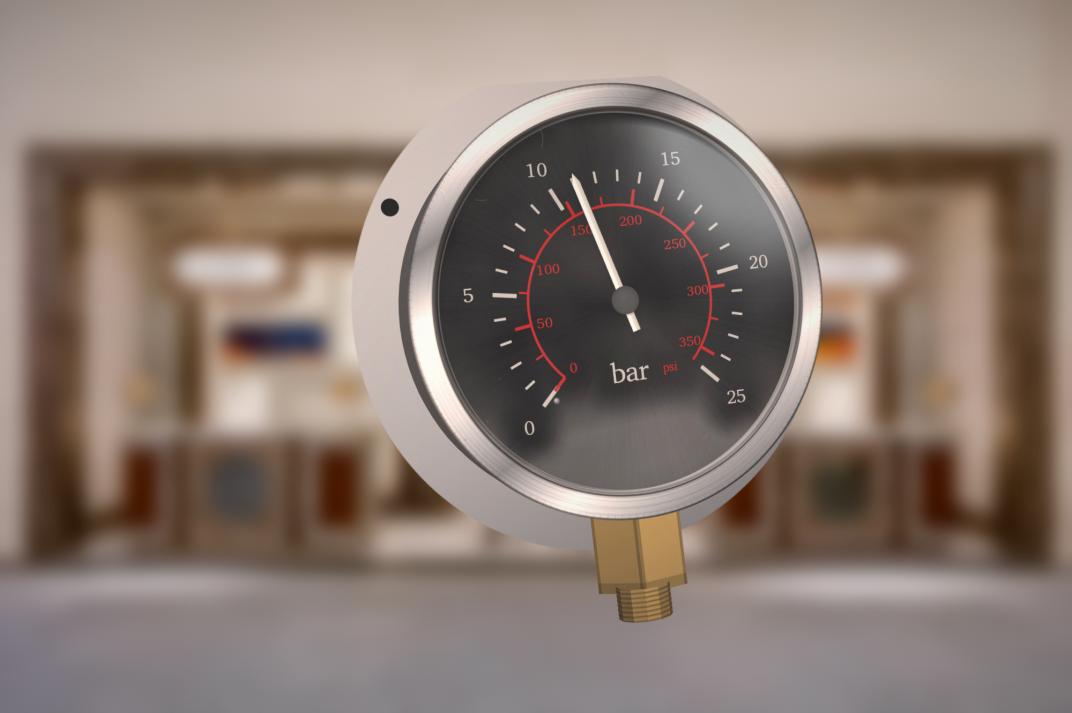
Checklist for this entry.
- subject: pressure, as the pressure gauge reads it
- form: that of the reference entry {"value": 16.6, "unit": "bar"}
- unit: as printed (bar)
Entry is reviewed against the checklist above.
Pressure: {"value": 11, "unit": "bar"}
